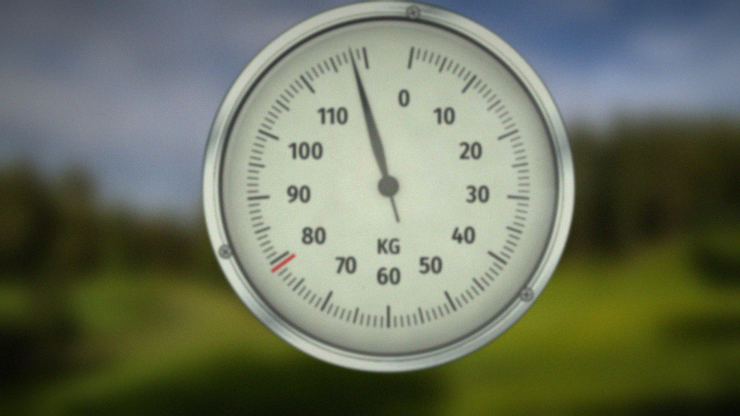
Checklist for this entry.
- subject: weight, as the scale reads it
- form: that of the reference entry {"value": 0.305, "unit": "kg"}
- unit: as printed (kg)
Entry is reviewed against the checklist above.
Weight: {"value": 118, "unit": "kg"}
